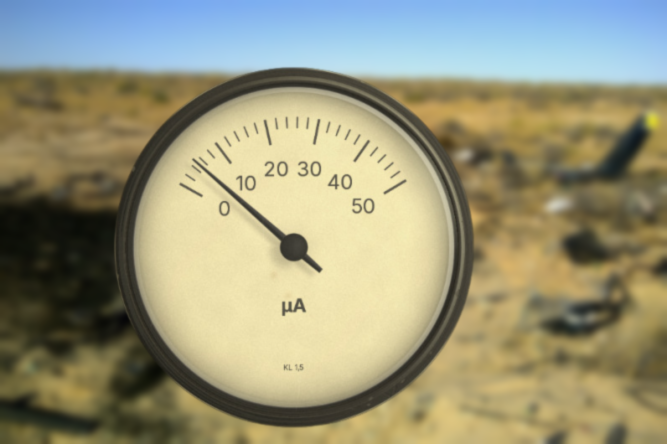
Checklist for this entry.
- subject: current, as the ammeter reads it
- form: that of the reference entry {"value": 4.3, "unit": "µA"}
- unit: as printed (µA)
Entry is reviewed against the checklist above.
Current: {"value": 5, "unit": "µA"}
